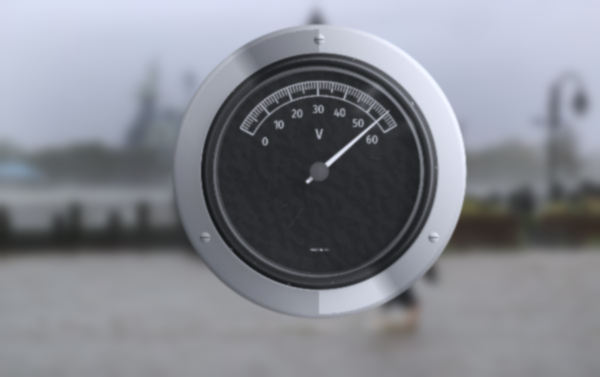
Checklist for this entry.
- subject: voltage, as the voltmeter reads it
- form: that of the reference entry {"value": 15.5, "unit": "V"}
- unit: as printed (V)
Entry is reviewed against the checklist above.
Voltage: {"value": 55, "unit": "V"}
